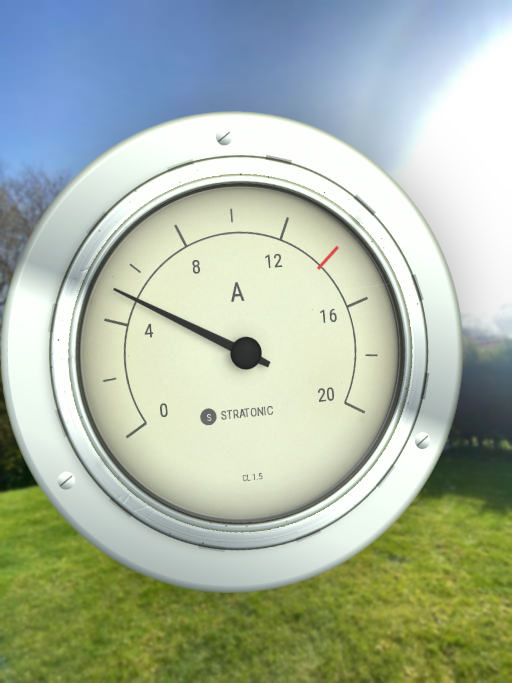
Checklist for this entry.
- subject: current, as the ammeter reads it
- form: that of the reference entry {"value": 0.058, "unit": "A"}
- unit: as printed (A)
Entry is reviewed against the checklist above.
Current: {"value": 5, "unit": "A"}
